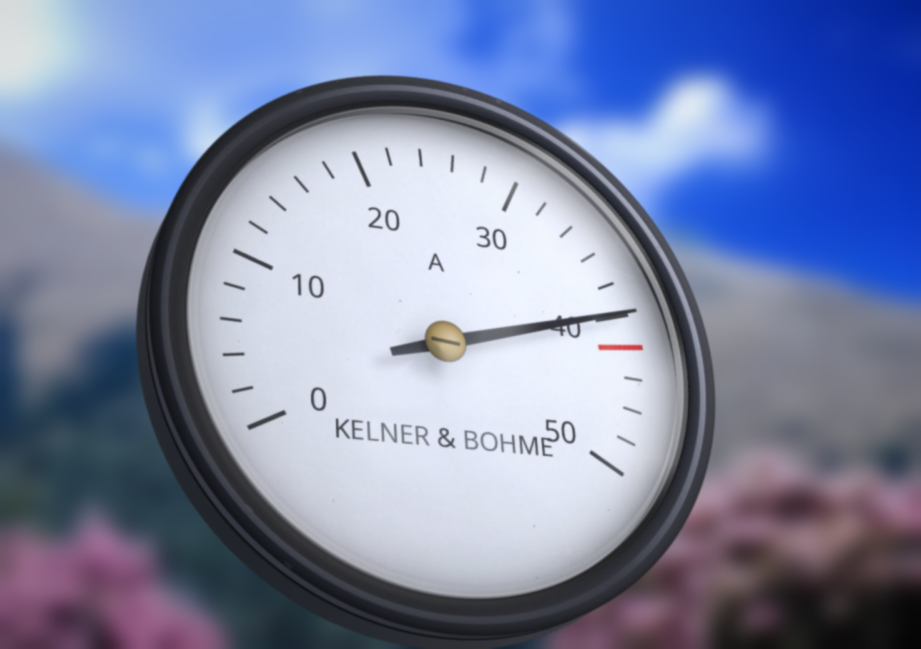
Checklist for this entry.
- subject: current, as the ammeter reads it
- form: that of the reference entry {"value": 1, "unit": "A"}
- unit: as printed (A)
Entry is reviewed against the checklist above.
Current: {"value": 40, "unit": "A"}
